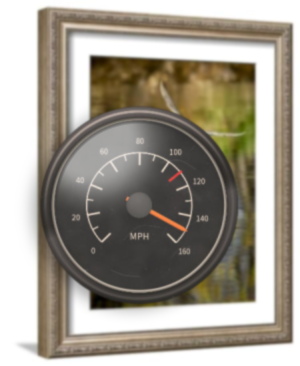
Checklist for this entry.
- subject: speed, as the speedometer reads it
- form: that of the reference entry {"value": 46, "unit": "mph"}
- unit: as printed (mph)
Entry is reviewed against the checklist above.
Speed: {"value": 150, "unit": "mph"}
